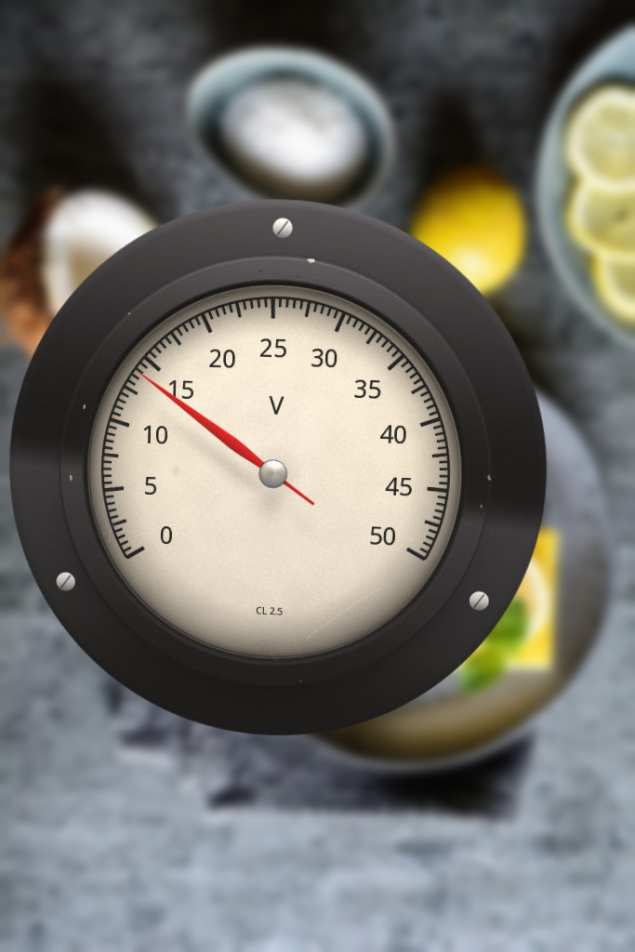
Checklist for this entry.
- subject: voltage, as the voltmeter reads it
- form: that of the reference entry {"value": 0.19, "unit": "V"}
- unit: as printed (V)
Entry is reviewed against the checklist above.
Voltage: {"value": 14, "unit": "V"}
